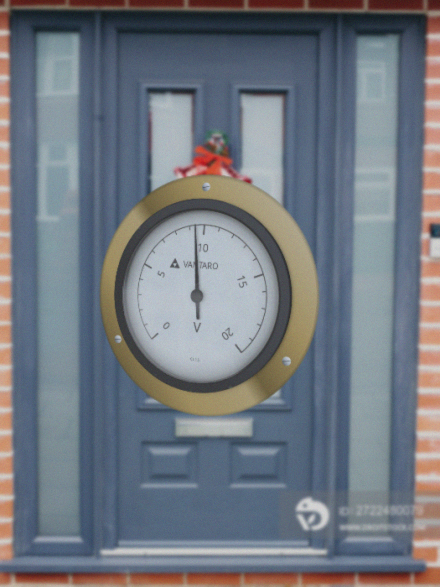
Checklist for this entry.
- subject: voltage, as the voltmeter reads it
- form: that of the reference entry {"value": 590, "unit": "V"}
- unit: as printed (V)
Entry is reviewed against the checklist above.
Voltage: {"value": 9.5, "unit": "V"}
